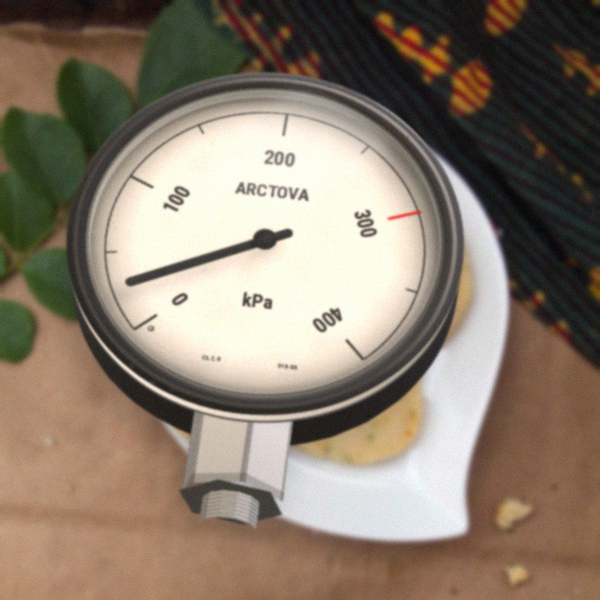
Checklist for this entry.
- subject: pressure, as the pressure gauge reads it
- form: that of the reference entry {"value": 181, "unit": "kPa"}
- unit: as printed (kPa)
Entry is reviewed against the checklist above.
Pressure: {"value": 25, "unit": "kPa"}
